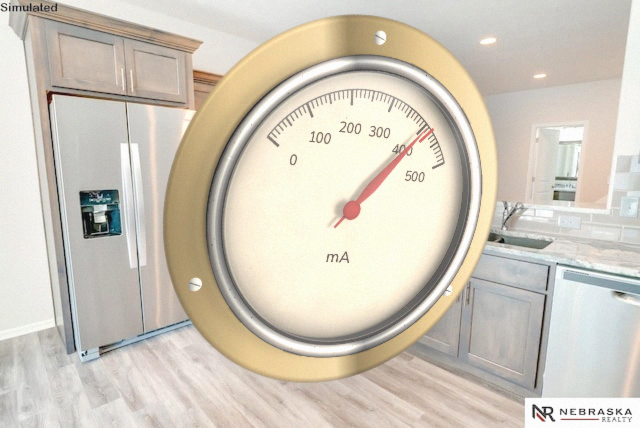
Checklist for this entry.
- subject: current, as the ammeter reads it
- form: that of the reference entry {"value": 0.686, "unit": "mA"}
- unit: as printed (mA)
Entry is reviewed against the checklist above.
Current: {"value": 400, "unit": "mA"}
